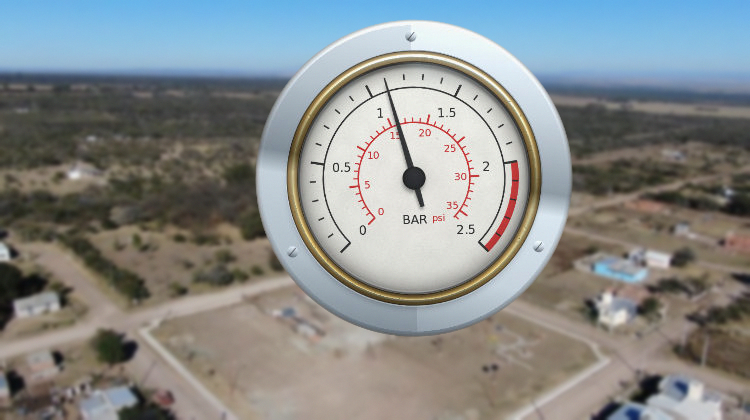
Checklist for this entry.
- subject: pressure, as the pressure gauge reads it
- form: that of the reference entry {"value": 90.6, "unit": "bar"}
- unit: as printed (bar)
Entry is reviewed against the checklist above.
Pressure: {"value": 1.1, "unit": "bar"}
